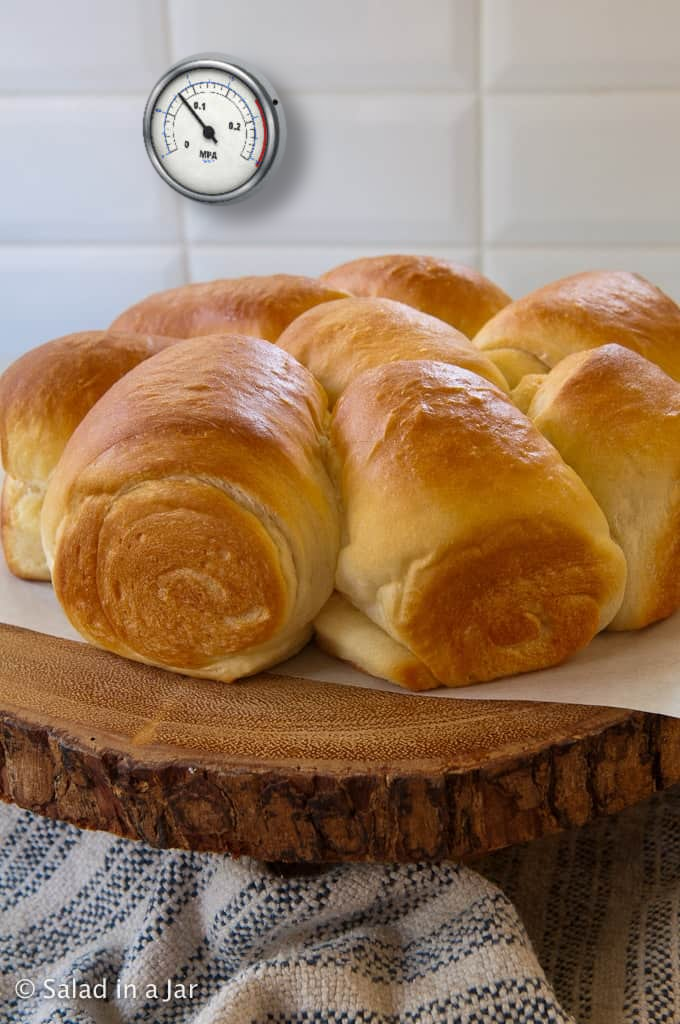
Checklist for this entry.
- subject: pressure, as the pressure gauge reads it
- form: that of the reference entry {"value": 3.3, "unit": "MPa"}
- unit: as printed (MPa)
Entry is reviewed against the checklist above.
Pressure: {"value": 0.08, "unit": "MPa"}
